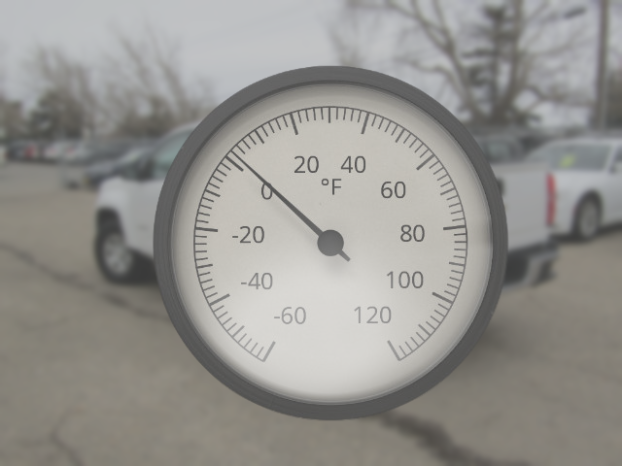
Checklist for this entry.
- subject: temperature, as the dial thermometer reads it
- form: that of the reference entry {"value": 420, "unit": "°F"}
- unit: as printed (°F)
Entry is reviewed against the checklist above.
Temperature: {"value": 2, "unit": "°F"}
